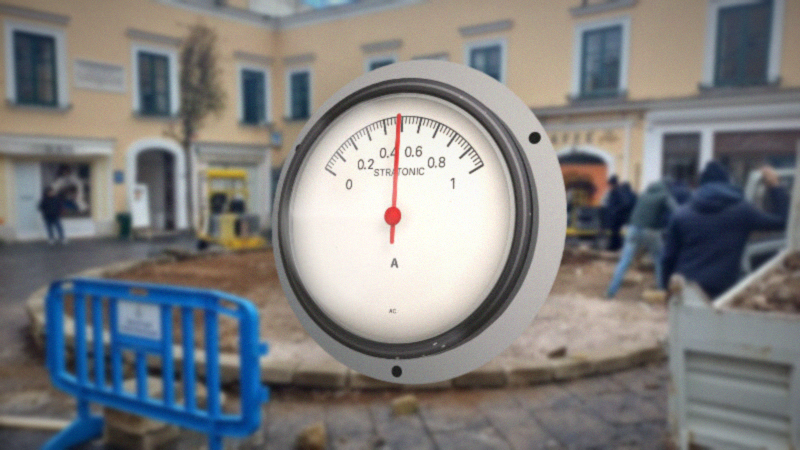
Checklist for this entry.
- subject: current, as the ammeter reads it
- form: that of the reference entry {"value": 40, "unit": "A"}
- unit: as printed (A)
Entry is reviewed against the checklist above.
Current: {"value": 0.5, "unit": "A"}
